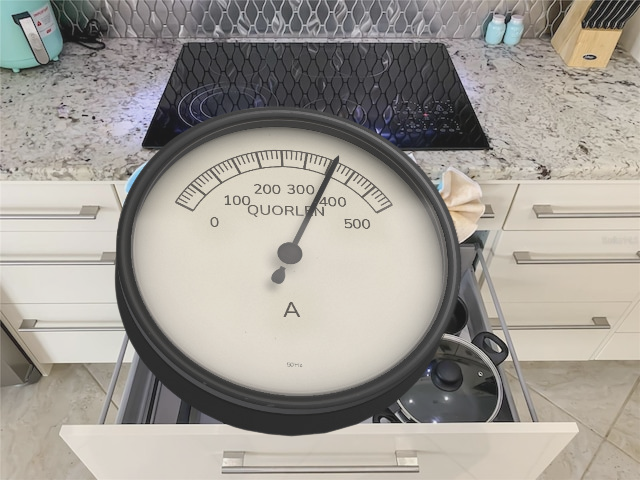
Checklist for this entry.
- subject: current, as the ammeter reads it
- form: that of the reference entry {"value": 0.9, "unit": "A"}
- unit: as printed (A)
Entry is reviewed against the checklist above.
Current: {"value": 360, "unit": "A"}
